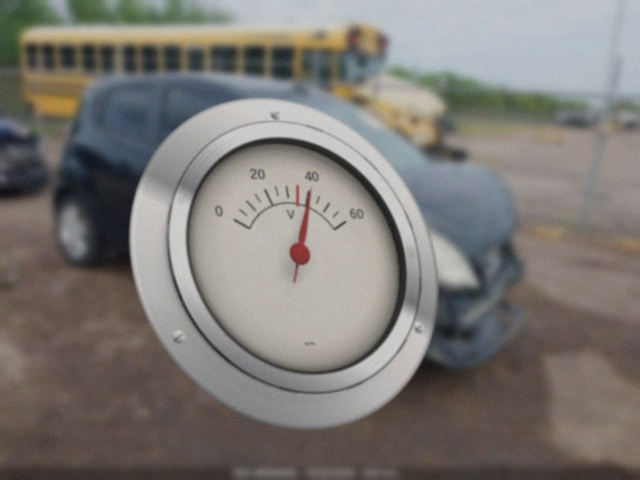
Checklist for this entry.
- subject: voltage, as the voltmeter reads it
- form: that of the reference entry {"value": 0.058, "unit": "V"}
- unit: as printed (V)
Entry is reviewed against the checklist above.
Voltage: {"value": 40, "unit": "V"}
